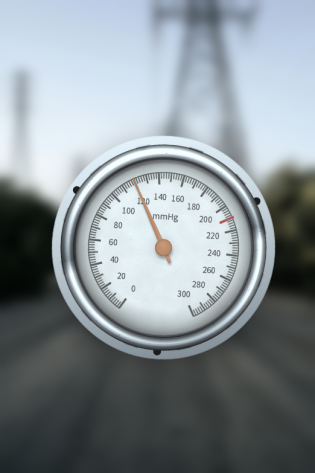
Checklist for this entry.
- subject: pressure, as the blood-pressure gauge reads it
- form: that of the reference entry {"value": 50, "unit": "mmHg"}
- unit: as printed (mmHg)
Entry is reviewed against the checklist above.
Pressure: {"value": 120, "unit": "mmHg"}
